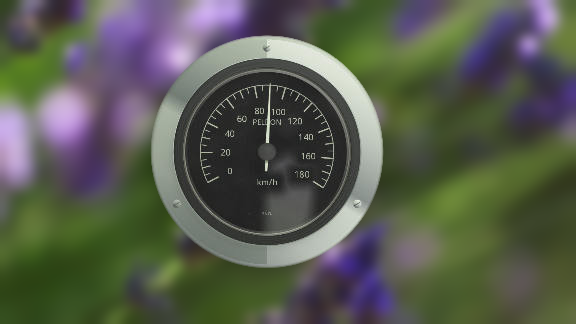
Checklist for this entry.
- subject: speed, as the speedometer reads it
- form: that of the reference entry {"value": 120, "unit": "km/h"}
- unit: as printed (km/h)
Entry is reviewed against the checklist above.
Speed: {"value": 90, "unit": "km/h"}
